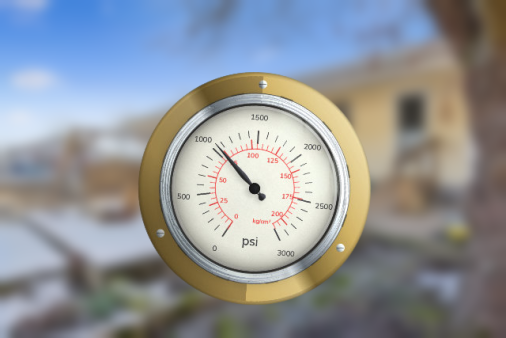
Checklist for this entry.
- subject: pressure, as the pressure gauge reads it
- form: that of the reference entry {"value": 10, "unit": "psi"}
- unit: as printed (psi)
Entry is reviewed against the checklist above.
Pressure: {"value": 1050, "unit": "psi"}
